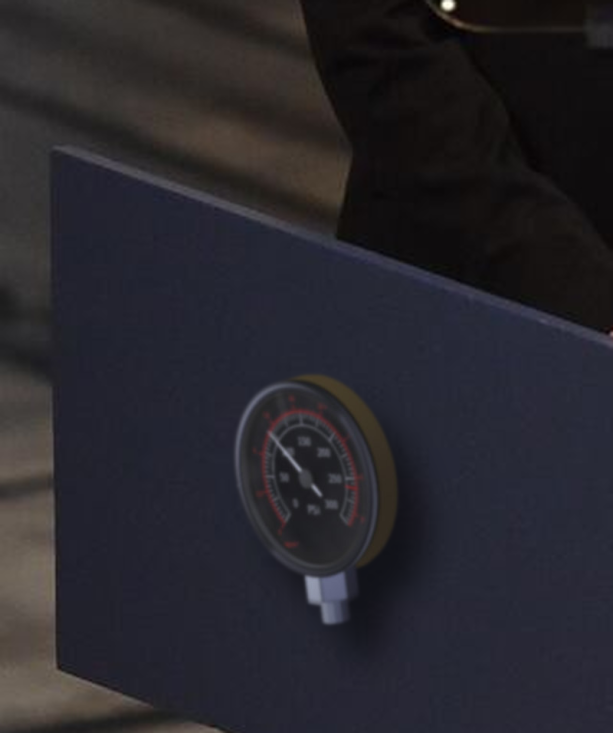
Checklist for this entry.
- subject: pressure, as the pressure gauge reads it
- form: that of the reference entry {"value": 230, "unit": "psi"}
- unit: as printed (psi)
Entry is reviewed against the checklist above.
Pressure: {"value": 100, "unit": "psi"}
